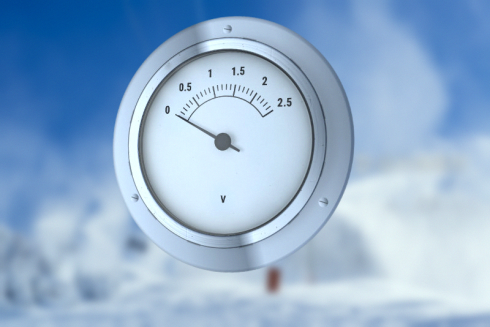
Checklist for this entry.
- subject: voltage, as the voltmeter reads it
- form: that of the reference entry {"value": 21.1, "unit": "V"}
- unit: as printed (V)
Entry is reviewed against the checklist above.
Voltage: {"value": 0, "unit": "V"}
